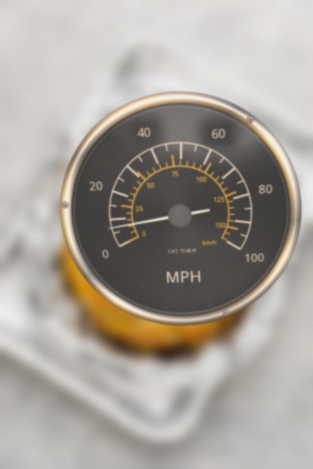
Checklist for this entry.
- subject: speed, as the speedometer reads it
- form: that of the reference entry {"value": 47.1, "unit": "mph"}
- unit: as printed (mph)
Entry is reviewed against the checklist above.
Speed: {"value": 7.5, "unit": "mph"}
